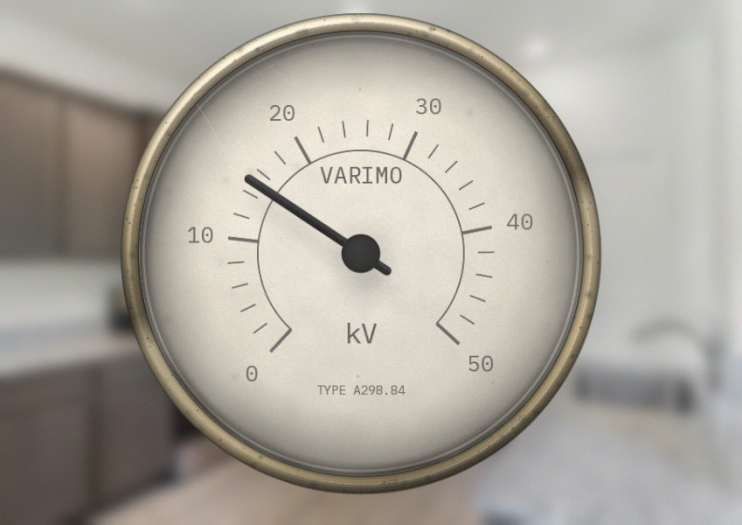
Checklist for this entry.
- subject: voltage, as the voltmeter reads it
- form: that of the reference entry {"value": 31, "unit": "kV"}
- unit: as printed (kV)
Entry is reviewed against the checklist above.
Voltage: {"value": 15, "unit": "kV"}
